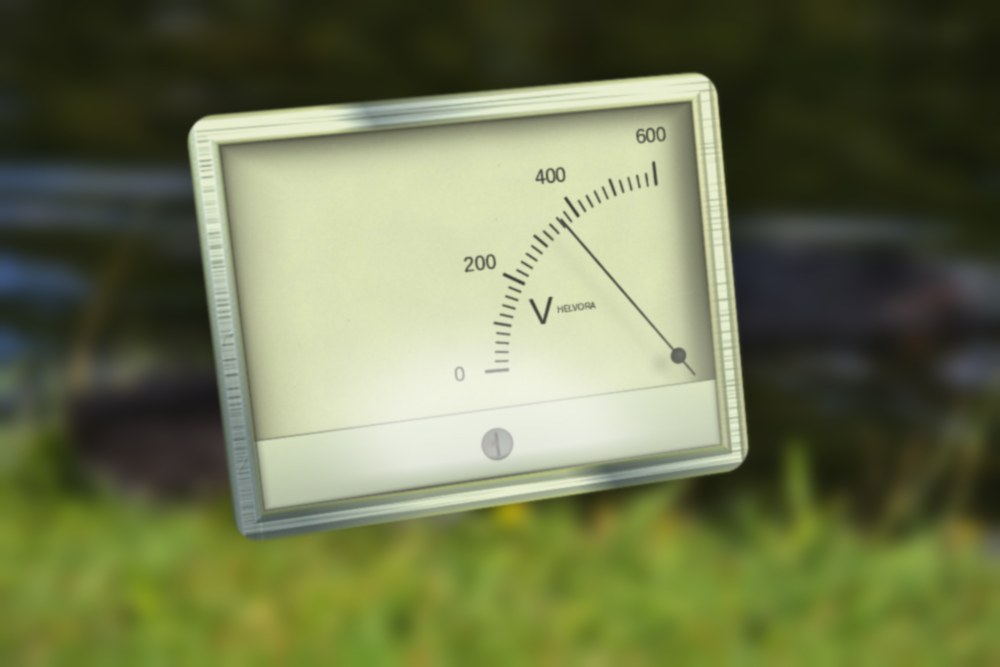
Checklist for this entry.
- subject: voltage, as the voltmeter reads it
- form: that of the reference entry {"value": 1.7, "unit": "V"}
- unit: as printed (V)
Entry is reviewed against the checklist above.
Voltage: {"value": 360, "unit": "V"}
